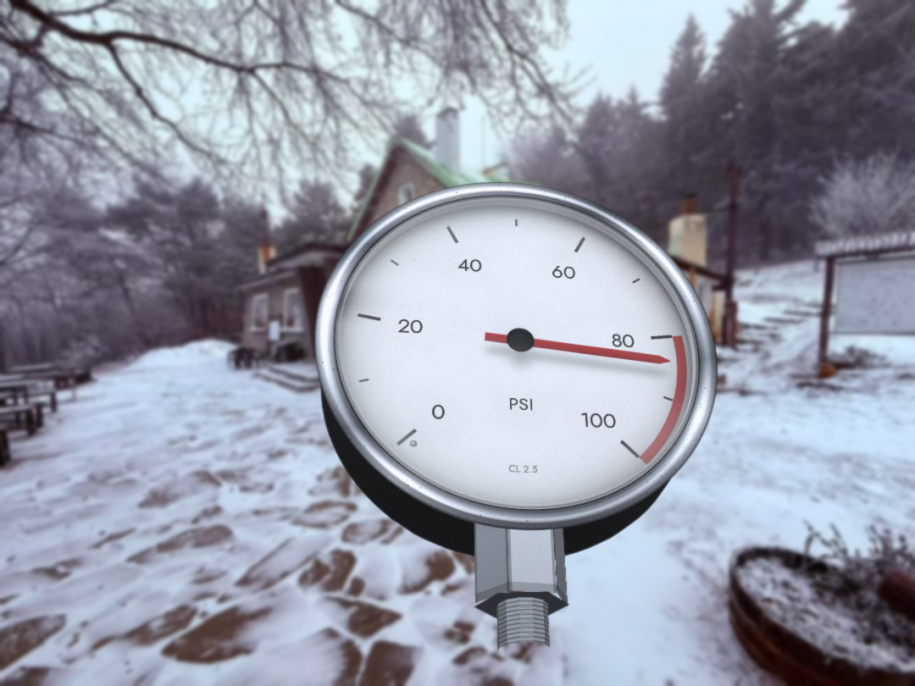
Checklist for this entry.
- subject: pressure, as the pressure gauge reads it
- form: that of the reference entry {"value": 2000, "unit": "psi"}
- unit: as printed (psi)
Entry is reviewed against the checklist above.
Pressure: {"value": 85, "unit": "psi"}
